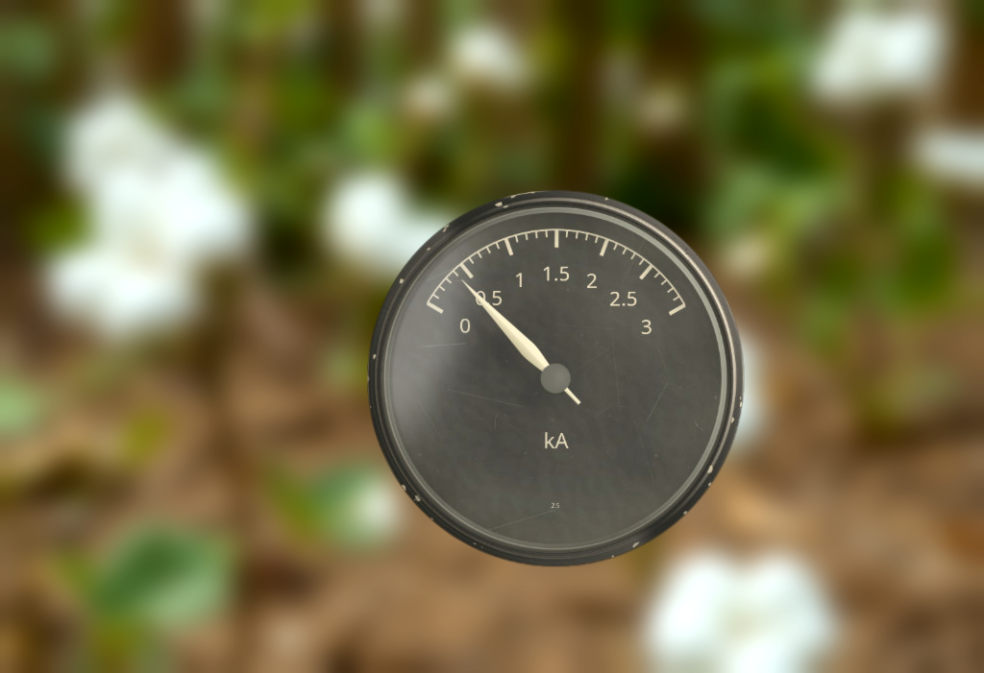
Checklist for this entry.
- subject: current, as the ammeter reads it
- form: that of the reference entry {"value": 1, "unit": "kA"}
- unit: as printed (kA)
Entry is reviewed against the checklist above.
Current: {"value": 0.4, "unit": "kA"}
